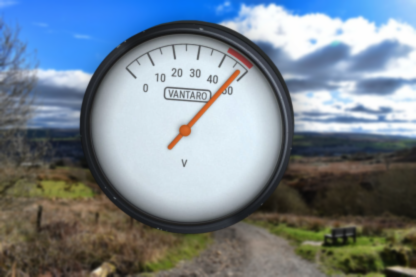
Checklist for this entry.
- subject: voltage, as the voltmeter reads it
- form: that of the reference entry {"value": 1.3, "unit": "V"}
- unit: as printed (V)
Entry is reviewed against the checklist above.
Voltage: {"value": 47.5, "unit": "V"}
